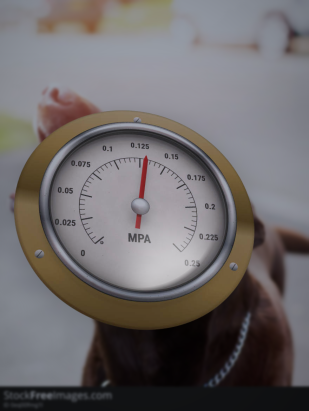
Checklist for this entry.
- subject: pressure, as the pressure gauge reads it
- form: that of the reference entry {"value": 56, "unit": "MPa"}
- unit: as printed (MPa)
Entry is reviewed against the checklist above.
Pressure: {"value": 0.13, "unit": "MPa"}
